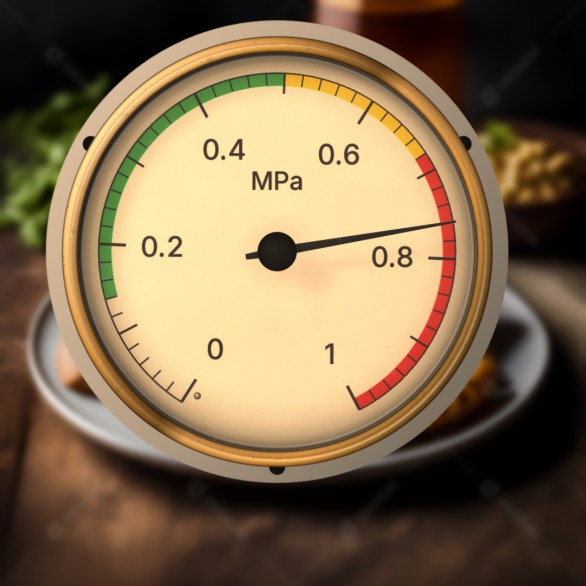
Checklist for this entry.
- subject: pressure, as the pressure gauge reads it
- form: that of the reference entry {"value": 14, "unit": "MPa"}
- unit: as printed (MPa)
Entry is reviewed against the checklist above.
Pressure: {"value": 0.76, "unit": "MPa"}
